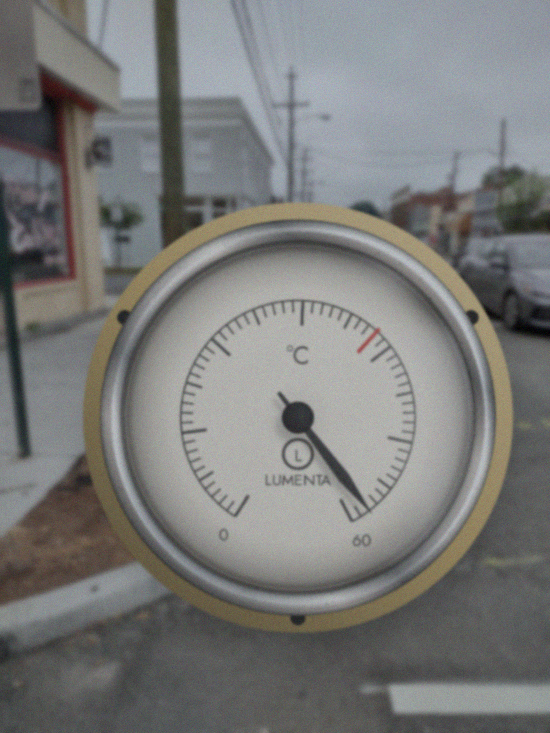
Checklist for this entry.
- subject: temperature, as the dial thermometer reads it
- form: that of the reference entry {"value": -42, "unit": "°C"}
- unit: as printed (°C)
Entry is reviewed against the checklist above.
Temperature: {"value": 58, "unit": "°C"}
